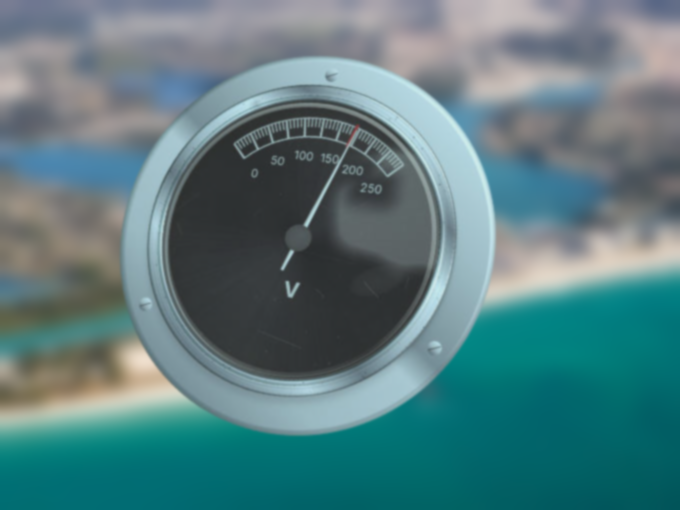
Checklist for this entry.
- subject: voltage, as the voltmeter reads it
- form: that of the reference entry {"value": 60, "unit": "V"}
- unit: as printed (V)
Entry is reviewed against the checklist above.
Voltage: {"value": 175, "unit": "V"}
